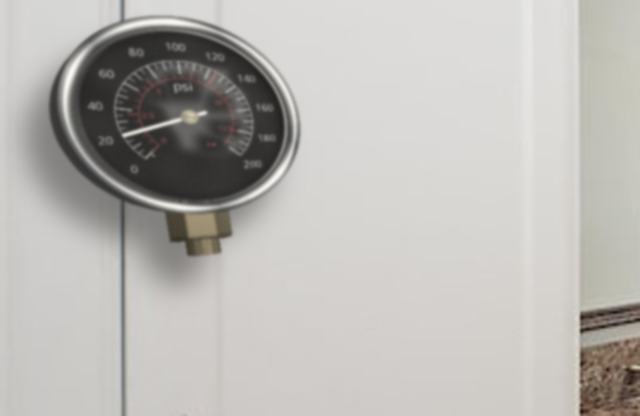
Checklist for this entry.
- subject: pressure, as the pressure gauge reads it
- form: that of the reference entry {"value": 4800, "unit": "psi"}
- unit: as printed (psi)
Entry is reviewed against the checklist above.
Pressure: {"value": 20, "unit": "psi"}
